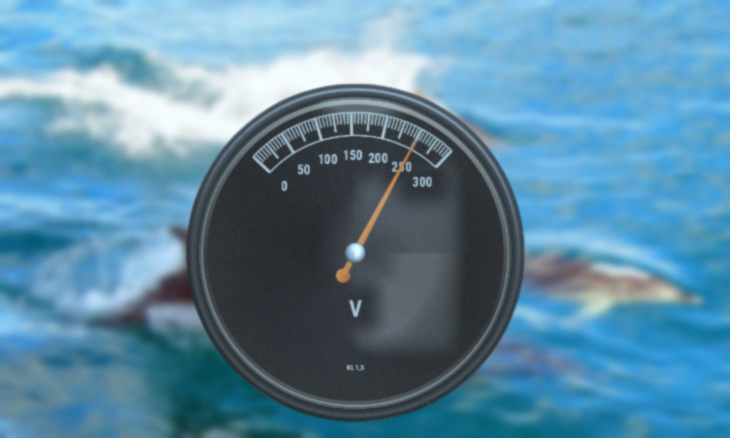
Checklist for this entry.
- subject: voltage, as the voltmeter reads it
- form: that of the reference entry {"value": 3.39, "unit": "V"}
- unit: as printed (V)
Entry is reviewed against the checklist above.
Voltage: {"value": 250, "unit": "V"}
